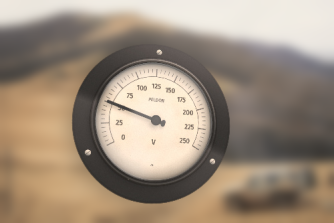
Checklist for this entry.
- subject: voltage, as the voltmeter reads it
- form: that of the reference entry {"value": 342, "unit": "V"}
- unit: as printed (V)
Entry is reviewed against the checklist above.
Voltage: {"value": 50, "unit": "V"}
